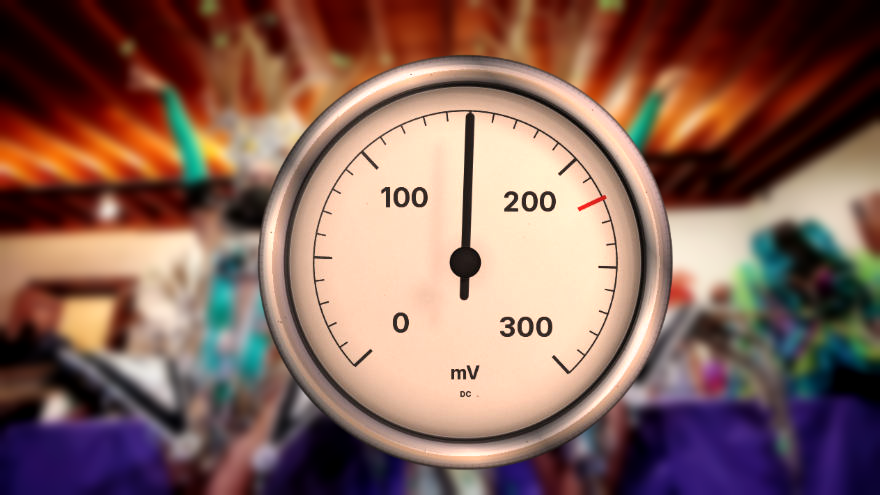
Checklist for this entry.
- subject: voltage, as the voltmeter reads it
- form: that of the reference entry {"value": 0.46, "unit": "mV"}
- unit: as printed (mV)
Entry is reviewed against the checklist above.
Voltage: {"value": 150, "unit": "mV"}
